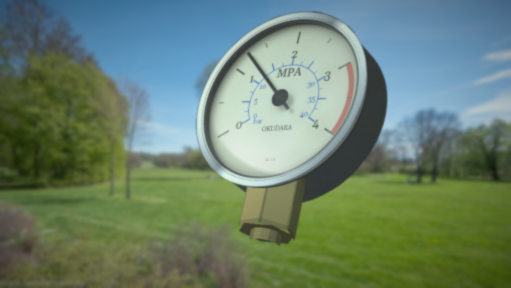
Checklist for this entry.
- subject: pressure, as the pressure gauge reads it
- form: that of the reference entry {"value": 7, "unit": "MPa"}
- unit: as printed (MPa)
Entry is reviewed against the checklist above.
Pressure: {"value": 1.25, "unit": "MPa"}
